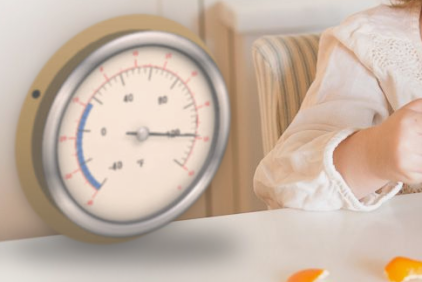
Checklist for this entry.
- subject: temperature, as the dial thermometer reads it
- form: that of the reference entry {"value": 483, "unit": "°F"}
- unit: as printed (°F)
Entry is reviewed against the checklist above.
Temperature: {"value": 120, "unit": "°F"}
